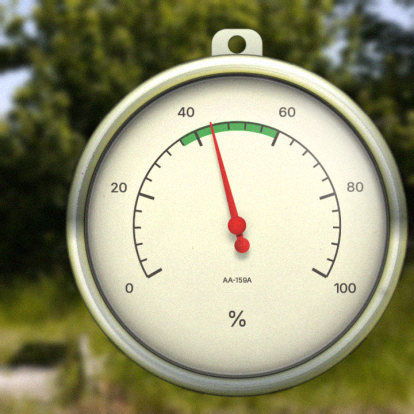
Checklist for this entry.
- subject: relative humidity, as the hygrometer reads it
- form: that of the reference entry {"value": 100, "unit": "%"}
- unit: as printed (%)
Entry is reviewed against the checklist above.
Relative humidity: {"value": 44, "unit": "%"}
